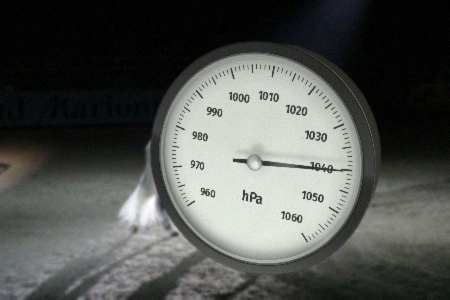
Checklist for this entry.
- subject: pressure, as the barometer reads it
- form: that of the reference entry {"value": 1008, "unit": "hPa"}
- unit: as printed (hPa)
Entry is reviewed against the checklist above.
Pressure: {"value": 1040, "unit": "hPa"}
